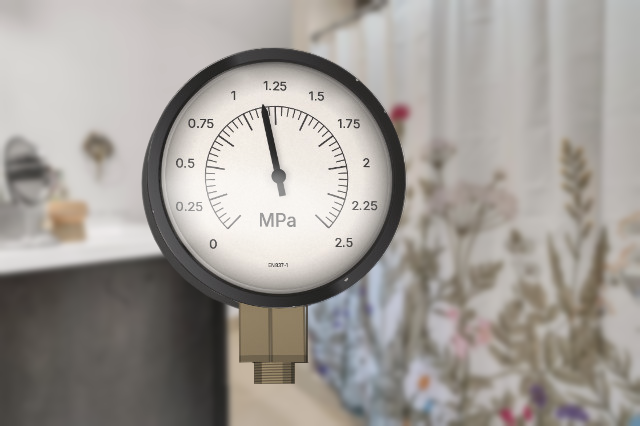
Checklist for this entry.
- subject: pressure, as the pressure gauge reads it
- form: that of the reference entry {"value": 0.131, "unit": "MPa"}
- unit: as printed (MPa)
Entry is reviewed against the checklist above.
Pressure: {"value": 1.15, "unit": "MPa"}
